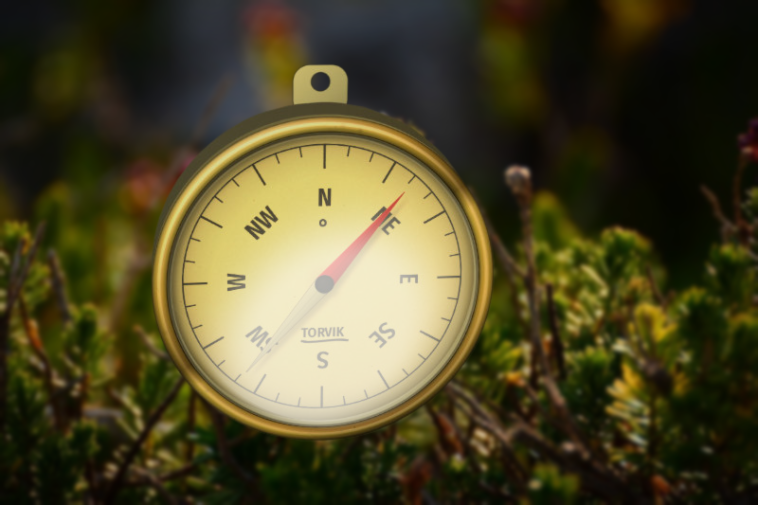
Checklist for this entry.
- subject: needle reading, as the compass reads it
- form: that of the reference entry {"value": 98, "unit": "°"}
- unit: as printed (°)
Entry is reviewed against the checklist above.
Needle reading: {"value": 40, "unit": "°"}
